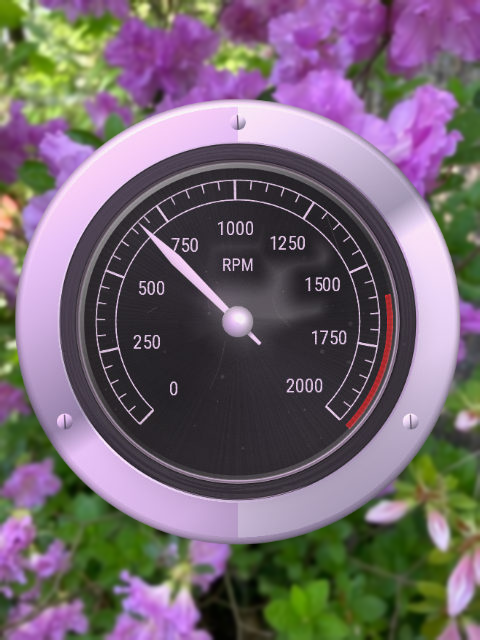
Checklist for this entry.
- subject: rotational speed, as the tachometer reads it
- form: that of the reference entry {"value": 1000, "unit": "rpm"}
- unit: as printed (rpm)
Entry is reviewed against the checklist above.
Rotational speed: {"value": 675, "unit": "rpm"}
